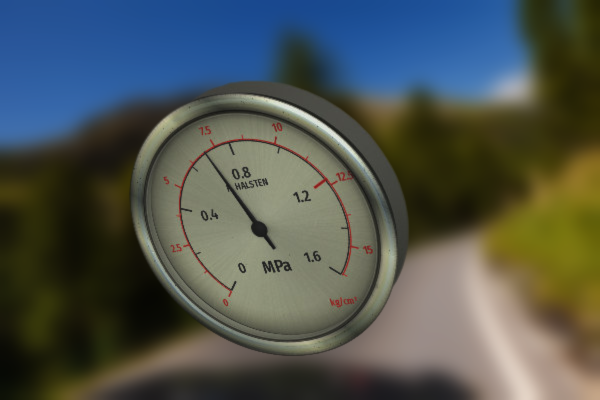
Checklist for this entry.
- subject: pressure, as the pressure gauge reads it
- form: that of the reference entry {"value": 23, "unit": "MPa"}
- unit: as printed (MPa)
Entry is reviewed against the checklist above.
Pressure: {"value": 0.7, "unit": "MPa"}
